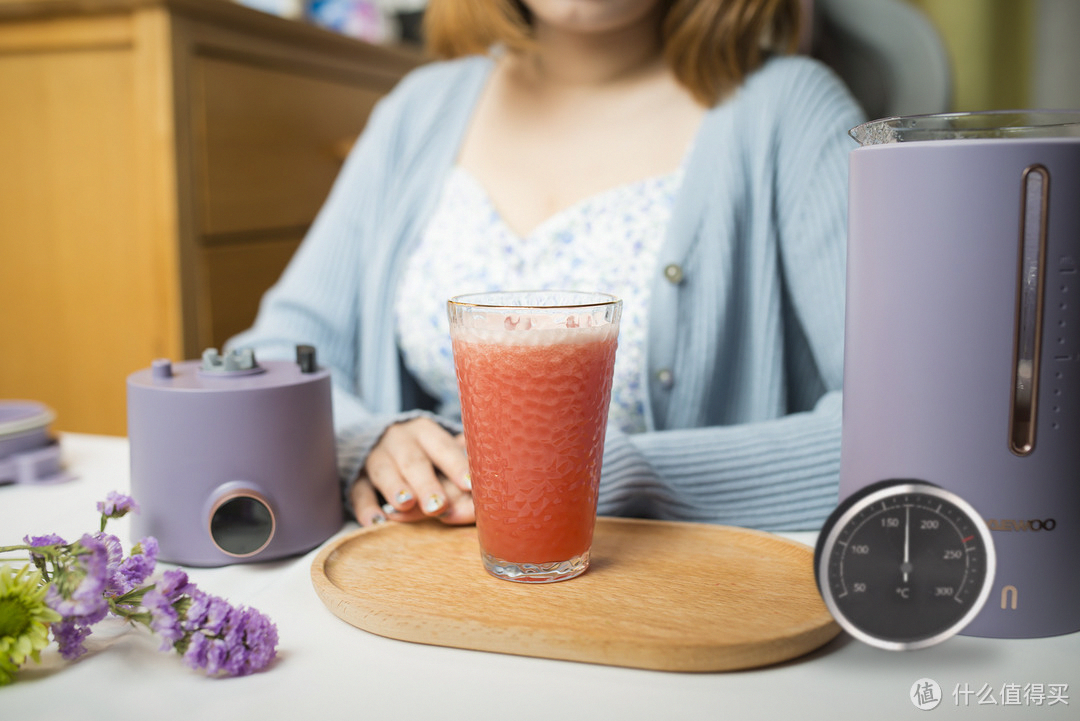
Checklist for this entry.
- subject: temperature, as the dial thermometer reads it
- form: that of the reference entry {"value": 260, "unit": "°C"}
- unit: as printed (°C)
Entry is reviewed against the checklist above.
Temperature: {"value": 170, "unit": "°C"}
